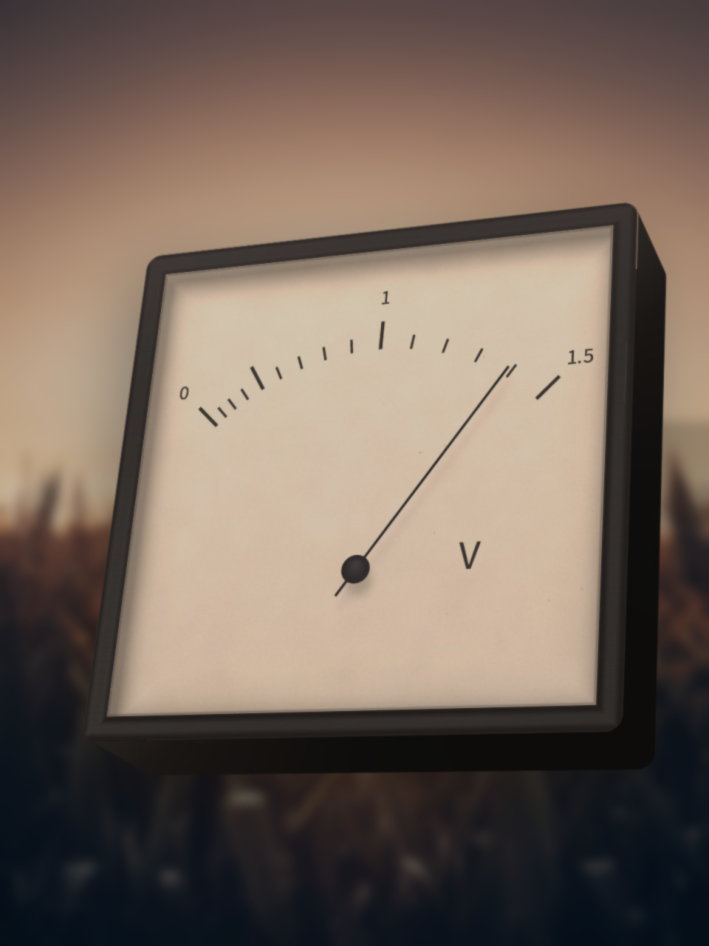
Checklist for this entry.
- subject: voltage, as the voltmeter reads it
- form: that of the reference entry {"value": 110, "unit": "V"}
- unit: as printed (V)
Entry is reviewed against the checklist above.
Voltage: {"value": 1.4, "unit": "V"}
